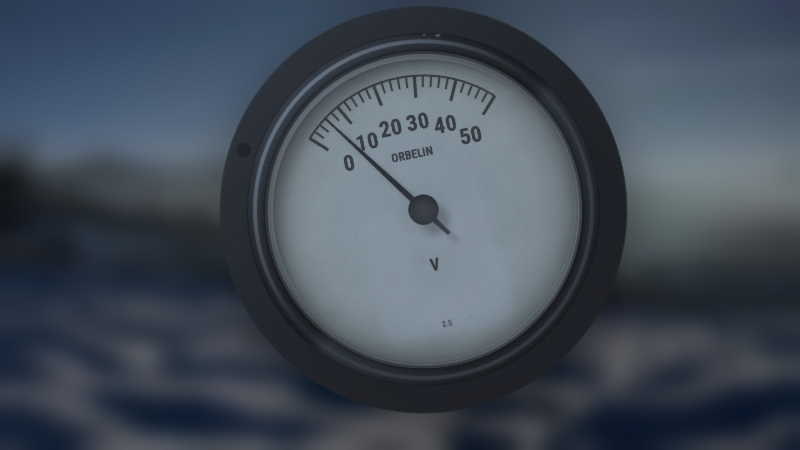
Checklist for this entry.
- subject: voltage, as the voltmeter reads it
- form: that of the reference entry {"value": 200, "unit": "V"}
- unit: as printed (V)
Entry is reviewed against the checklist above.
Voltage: {"value": 6, "unit": "V"}
